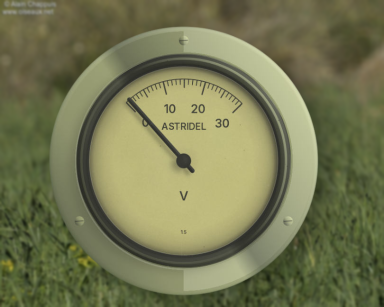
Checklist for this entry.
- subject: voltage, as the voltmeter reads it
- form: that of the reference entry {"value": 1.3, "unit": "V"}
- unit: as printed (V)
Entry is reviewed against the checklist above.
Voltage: {"value": 1, "unit": "V"}
